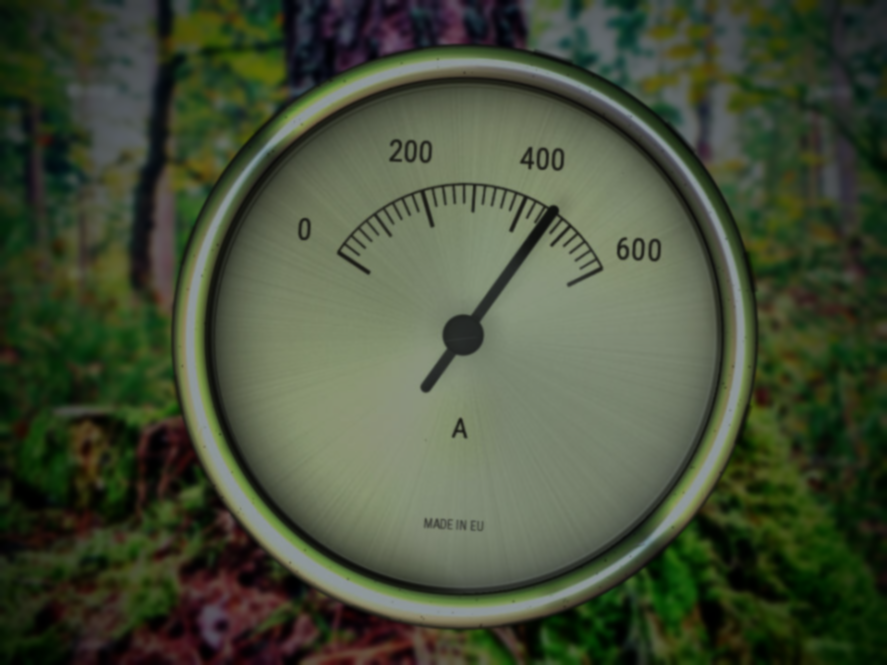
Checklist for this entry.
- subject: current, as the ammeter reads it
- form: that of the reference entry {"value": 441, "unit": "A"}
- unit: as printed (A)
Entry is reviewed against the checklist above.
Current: {"value": 460, "unit": "A"}
